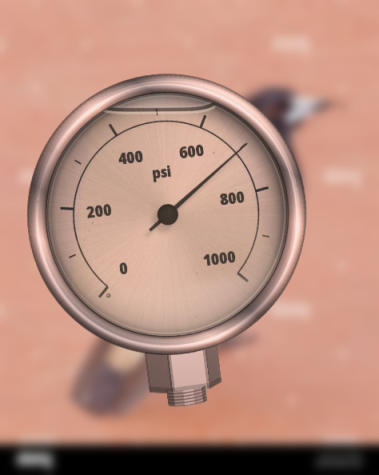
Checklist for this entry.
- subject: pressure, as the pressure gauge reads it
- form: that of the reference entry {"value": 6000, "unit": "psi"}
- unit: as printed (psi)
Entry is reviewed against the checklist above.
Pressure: {"value": 700, "unit": "psi"}
